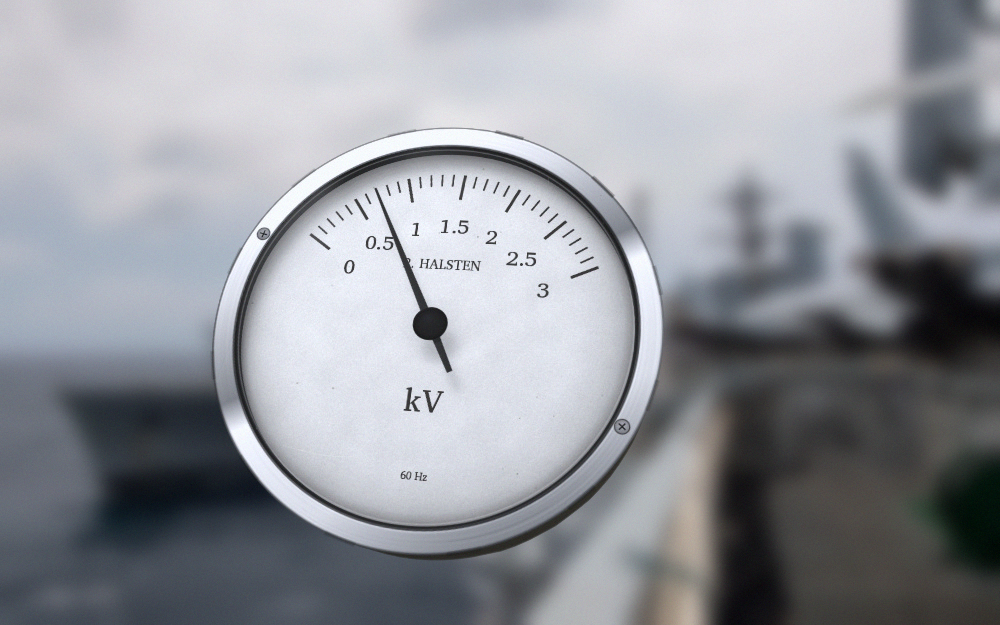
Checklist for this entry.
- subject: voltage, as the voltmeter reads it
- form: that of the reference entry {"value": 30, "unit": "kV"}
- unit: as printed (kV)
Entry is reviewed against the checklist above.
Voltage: {"value": 0.7, "unit": "kV"}
